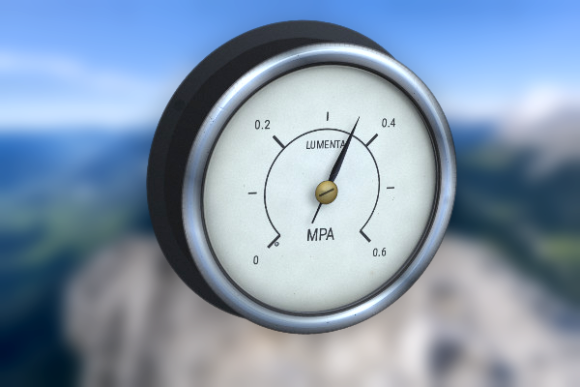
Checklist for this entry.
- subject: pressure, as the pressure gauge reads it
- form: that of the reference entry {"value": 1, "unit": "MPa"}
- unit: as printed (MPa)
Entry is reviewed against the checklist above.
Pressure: {"value": 0.35, "unit": "MPa"}
